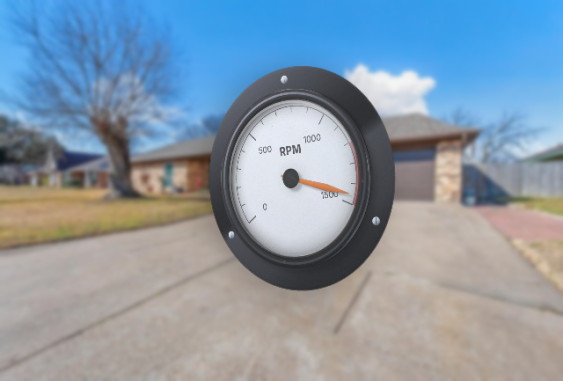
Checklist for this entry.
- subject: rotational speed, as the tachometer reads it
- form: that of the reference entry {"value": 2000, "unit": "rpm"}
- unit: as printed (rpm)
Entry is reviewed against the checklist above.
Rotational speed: {"value": 1450, "unit": "rpm"}
